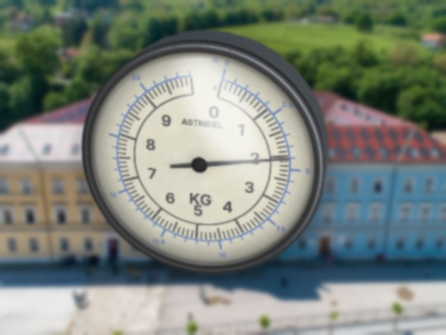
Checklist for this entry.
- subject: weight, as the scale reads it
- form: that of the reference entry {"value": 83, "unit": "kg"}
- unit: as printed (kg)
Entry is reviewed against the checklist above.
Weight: {"value": 2, "unit": "kg"}
